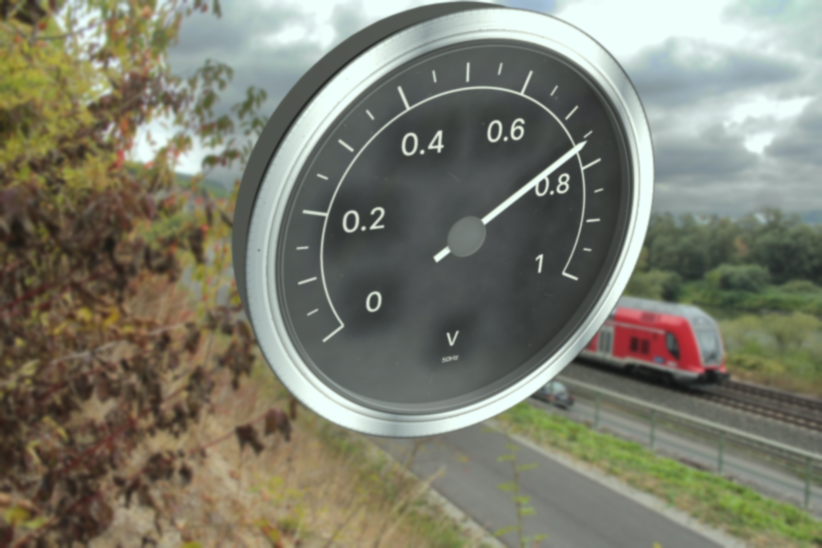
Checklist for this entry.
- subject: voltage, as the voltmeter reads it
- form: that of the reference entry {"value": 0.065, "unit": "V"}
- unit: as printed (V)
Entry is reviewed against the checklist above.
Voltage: {"value": 0.75, "unit": "V"}
